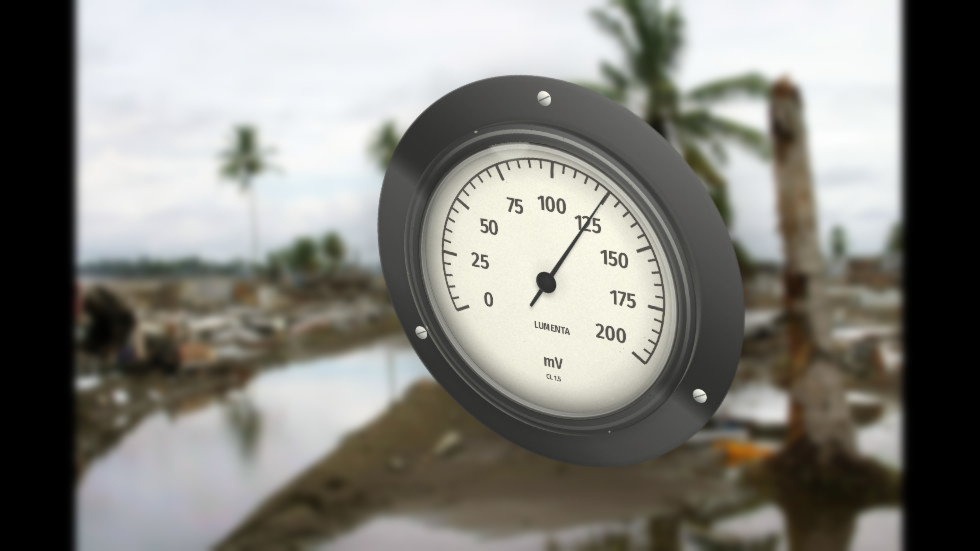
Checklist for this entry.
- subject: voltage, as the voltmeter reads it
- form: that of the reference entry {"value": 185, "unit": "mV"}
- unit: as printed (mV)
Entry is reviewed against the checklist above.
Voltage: {"value": 125, "unit": "mV"}
